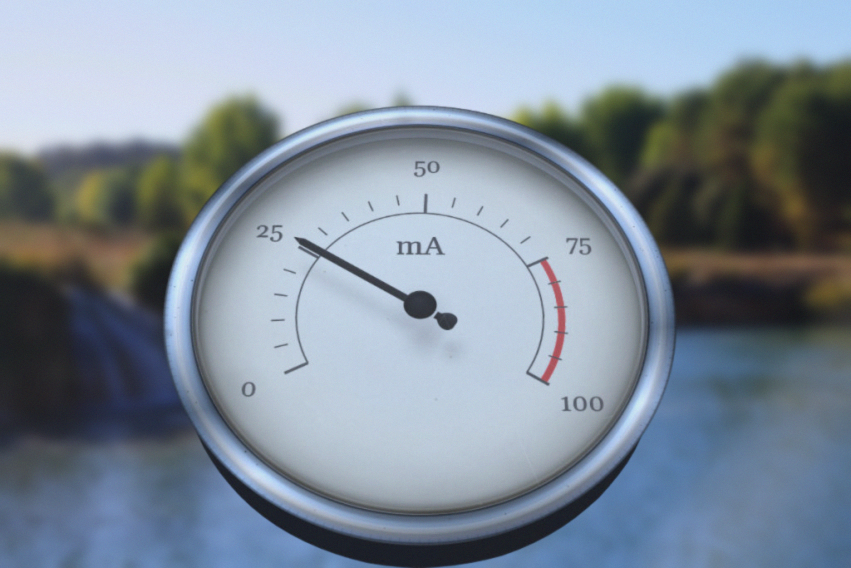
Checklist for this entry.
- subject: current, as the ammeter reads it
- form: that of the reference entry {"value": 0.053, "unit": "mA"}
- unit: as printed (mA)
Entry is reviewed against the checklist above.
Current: {"value": 25, "unit": "mA"}
